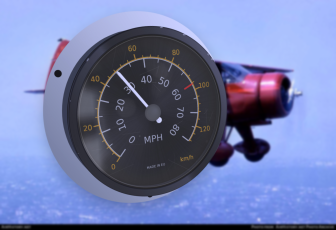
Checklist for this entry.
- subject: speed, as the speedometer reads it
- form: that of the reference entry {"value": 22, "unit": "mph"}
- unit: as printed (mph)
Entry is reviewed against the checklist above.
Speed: {"value": 30, "unit": "mph"}
